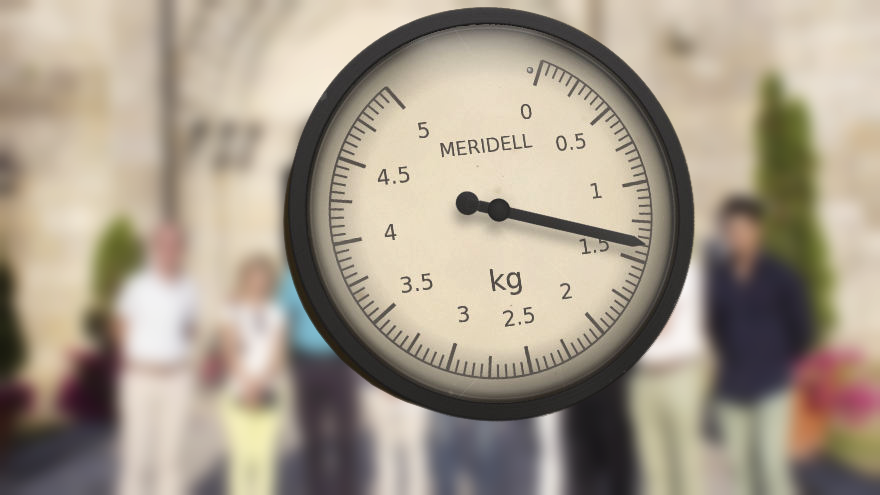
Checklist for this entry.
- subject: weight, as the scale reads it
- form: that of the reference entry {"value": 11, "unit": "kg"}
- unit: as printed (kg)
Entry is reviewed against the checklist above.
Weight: {"value": 1.4, "unit": "kg"}
